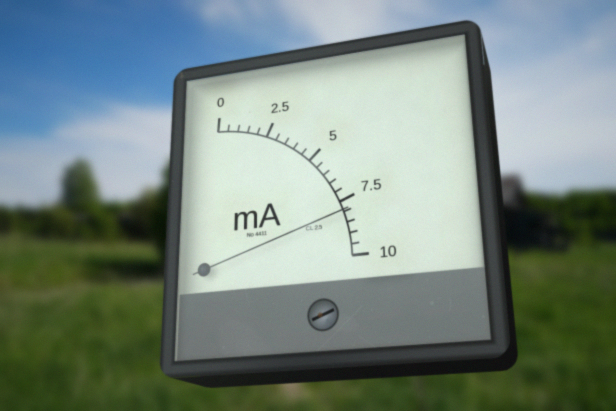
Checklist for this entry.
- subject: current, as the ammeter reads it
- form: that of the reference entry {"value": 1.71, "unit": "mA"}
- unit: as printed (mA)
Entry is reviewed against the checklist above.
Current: {"value": 8, "unit": "mA"}
